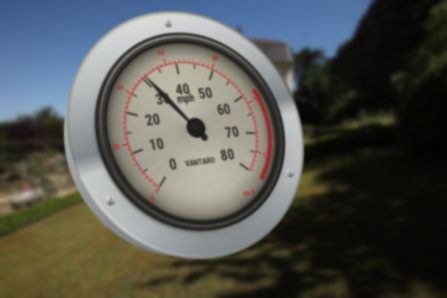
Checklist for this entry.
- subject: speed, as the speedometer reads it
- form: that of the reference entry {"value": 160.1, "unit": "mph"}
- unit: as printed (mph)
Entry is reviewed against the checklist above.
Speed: {"value": 30, "unit": "mph"}
